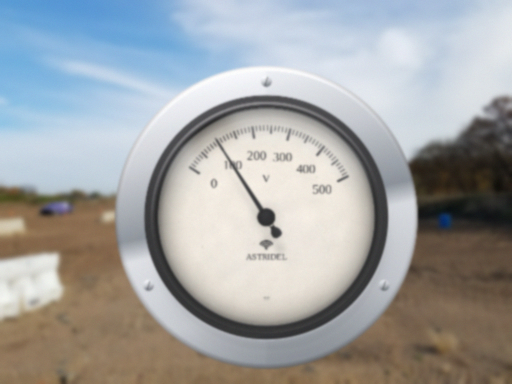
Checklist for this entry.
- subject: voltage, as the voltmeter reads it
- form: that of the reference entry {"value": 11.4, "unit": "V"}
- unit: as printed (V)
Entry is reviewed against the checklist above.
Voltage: {"value": 100, "unit": "V"}
